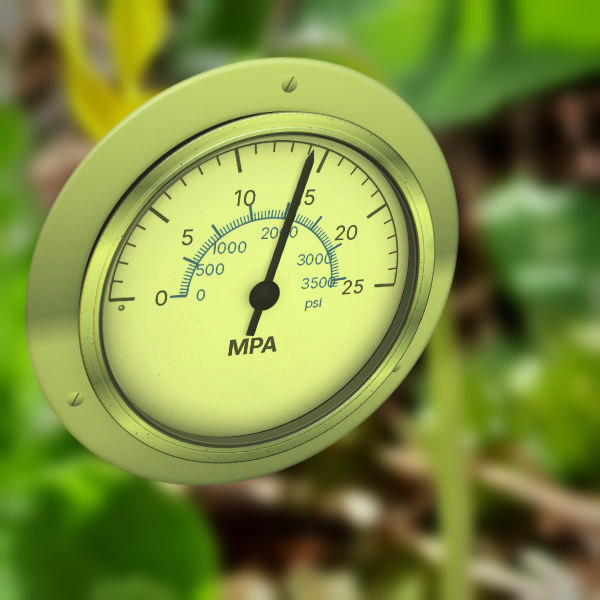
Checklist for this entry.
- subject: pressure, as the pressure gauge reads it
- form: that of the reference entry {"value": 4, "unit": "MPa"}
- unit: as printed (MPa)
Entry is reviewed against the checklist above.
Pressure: {"value": 14, "unit": "MPa"}
